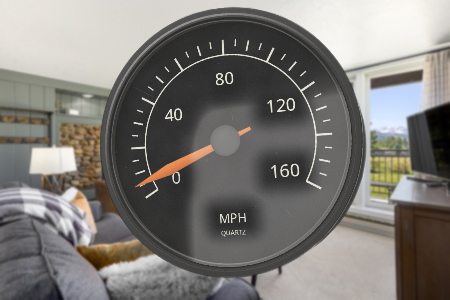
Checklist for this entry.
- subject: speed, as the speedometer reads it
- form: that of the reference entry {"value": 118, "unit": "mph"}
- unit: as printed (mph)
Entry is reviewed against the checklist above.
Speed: {"value": 5, "unit": "mph"}
